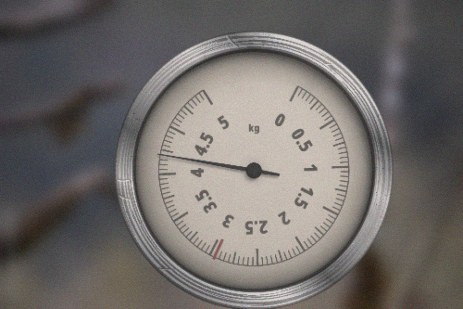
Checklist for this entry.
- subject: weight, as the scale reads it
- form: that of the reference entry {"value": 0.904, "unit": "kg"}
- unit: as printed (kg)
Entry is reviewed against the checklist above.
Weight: {"value": 4.2, "unit": "kg"}
